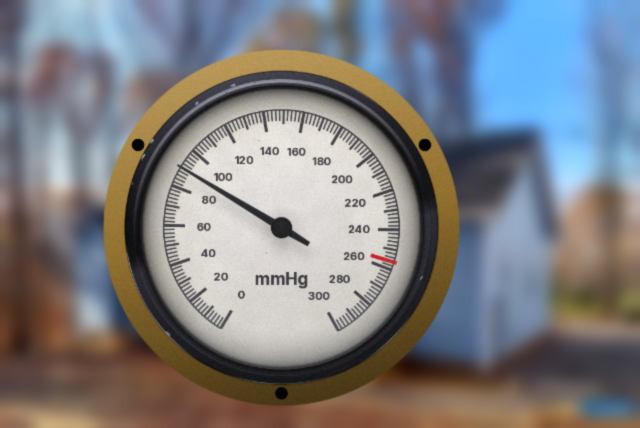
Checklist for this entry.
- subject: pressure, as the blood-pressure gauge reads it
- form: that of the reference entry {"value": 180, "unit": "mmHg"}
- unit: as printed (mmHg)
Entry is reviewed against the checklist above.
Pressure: {"value": 90, "unit": "mmHg"}
